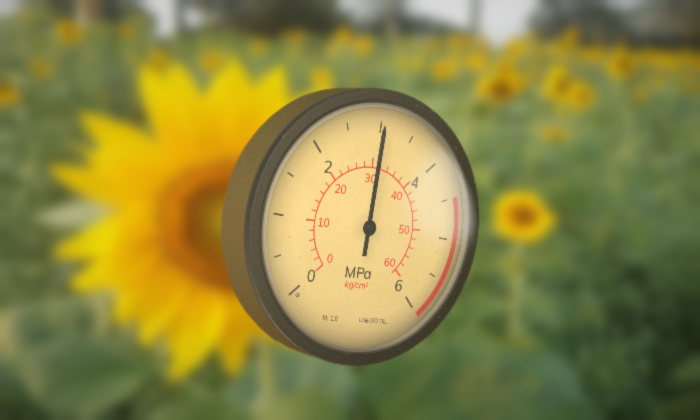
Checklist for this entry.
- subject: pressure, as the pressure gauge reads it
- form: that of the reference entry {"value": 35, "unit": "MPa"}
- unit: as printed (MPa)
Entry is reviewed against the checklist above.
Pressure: {"value": 3, "unit": "MPa"}
